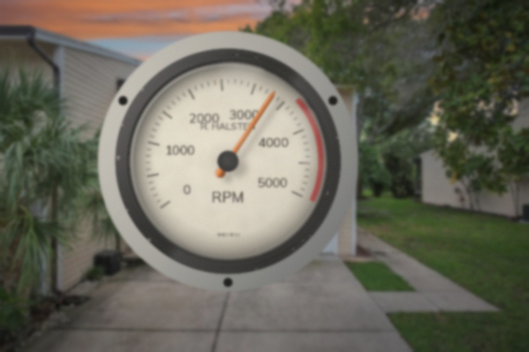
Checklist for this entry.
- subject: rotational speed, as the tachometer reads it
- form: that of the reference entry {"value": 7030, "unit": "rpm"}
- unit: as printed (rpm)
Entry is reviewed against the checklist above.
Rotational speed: {"value": 3300, "unit": "rpm"}
